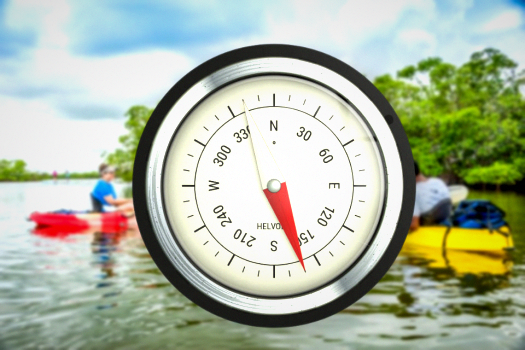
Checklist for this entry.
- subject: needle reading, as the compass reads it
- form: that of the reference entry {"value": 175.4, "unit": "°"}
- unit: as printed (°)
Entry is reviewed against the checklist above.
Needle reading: {"value": 160, "unit": "°"}
